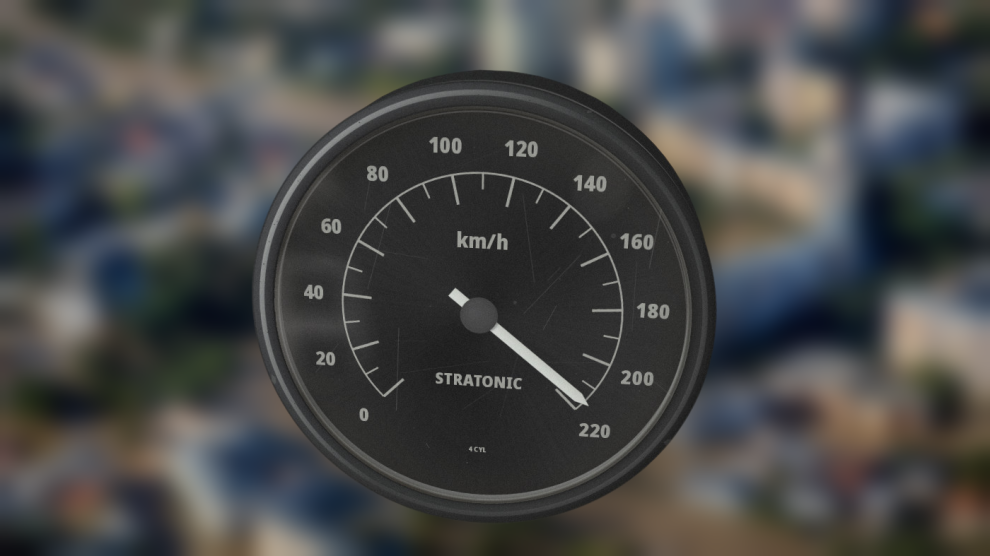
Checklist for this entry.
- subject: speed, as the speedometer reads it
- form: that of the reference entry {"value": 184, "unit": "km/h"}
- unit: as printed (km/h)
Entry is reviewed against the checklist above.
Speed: {"value": 215, "unit": "km/h"}
